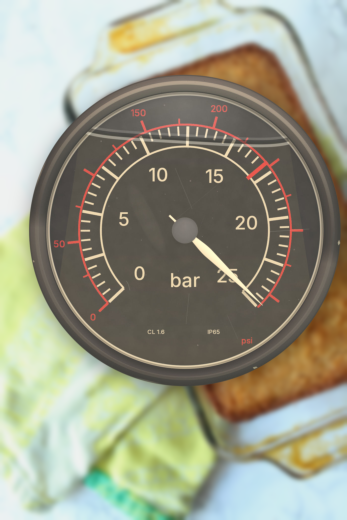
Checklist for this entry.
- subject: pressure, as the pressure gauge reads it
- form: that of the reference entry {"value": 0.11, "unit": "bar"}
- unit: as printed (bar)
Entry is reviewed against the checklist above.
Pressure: {"value": 24.75, "unit": "bar"}
